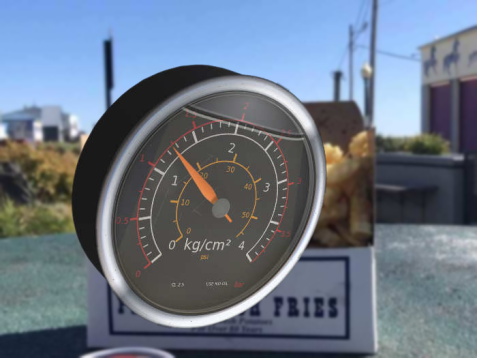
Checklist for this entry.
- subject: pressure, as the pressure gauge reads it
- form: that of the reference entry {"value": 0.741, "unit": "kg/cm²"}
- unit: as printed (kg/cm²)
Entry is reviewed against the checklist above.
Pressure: {"value": 1.25, "unit": "kg/cm²"}
